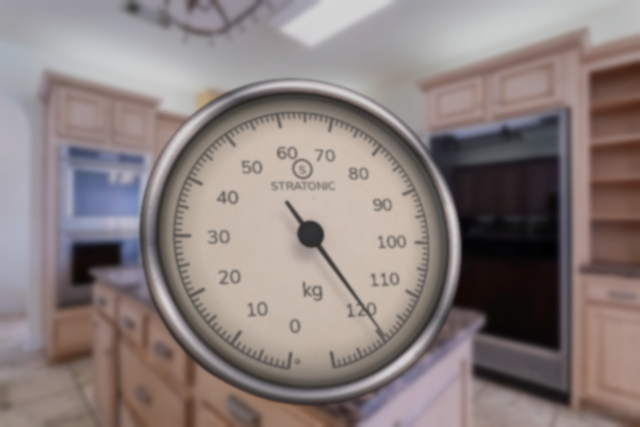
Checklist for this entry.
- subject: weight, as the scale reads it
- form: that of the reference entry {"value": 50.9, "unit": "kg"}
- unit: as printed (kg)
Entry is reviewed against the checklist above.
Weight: {"value": 120, "unit": "kg"}
